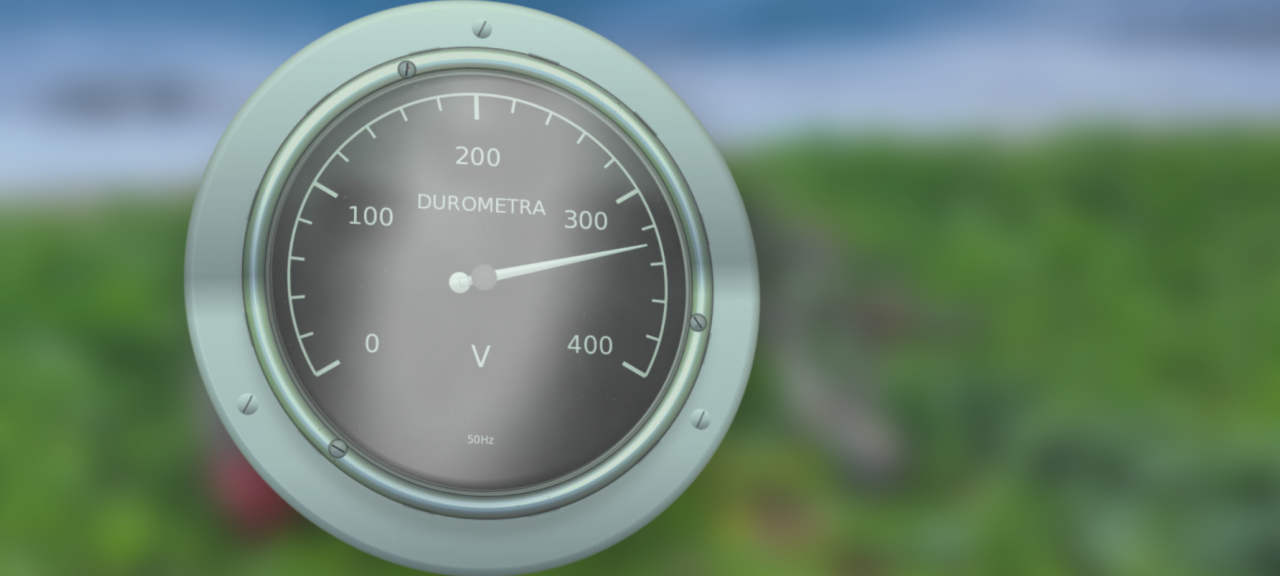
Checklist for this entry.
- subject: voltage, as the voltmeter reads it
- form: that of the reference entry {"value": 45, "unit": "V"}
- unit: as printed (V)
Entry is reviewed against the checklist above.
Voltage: {"value": 330, "unit": "V"}
